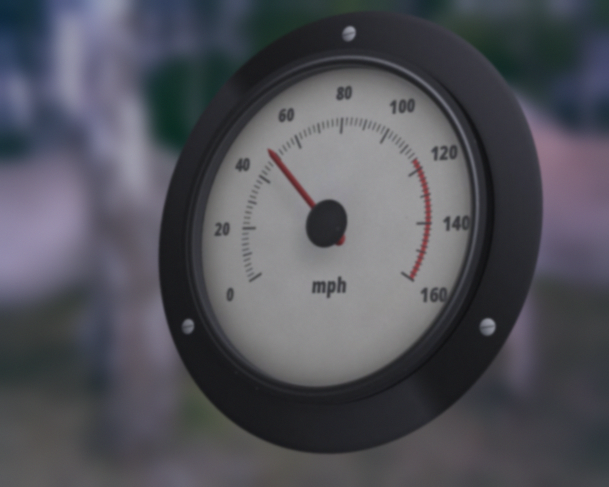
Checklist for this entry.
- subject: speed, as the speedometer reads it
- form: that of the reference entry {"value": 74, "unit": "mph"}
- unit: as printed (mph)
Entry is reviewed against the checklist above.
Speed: {"value": 50, "unit": "mph"}
